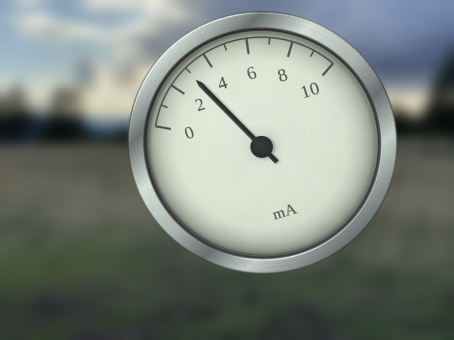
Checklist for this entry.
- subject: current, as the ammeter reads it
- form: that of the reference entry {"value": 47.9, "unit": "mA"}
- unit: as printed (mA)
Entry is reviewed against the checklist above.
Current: {"value": 3, "unit": "mA"}
